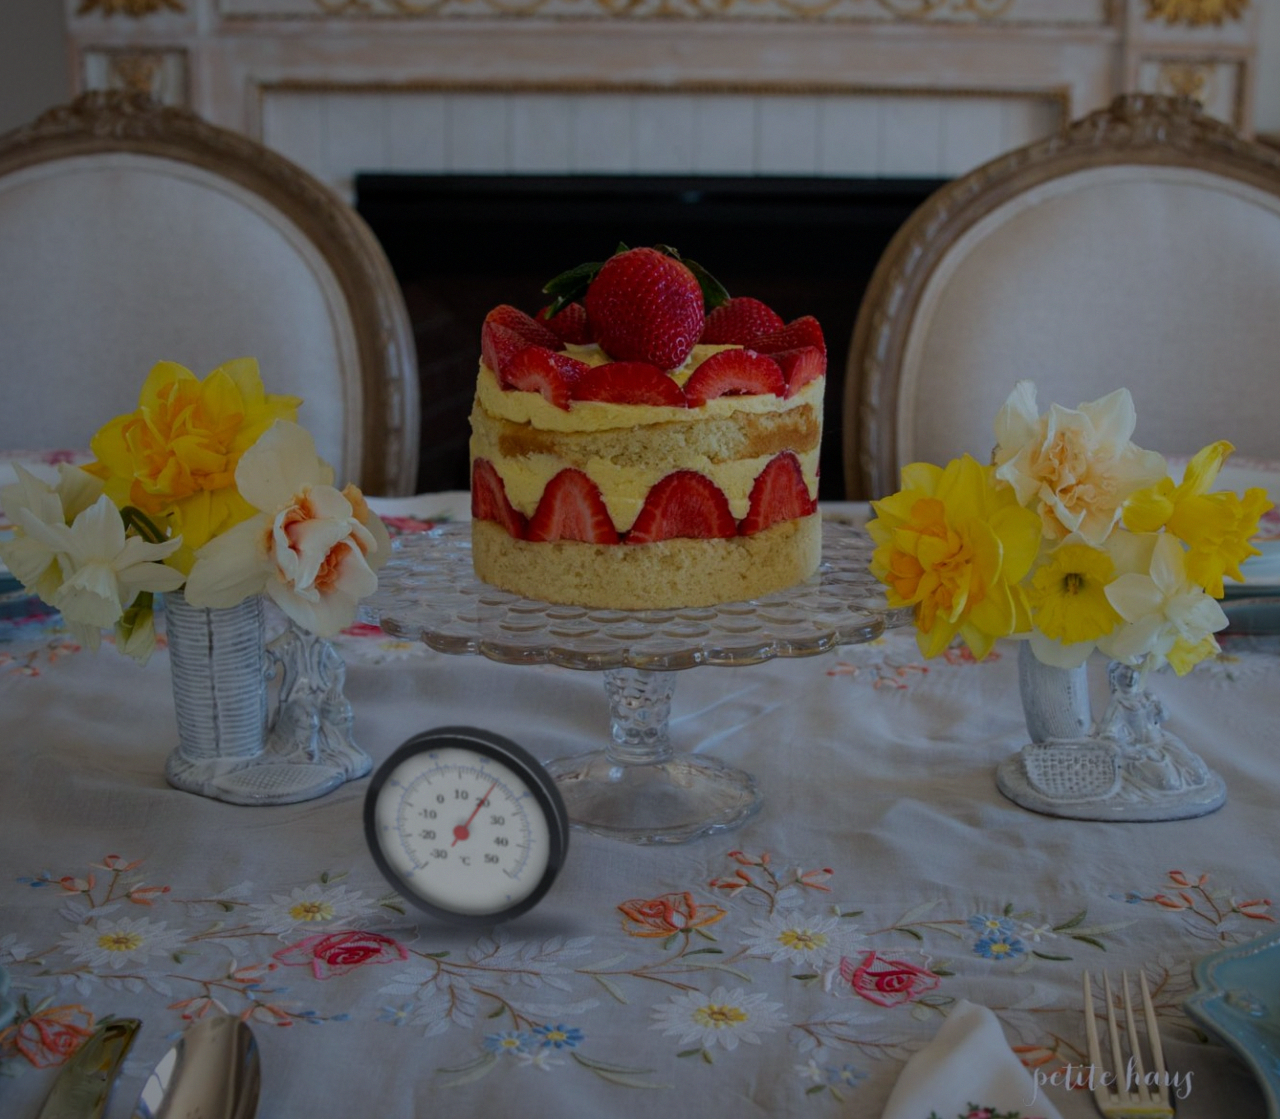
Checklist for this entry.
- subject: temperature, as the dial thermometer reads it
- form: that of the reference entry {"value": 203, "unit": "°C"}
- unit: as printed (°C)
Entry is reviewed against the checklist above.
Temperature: {"value": 20, "unit": "°C"}
